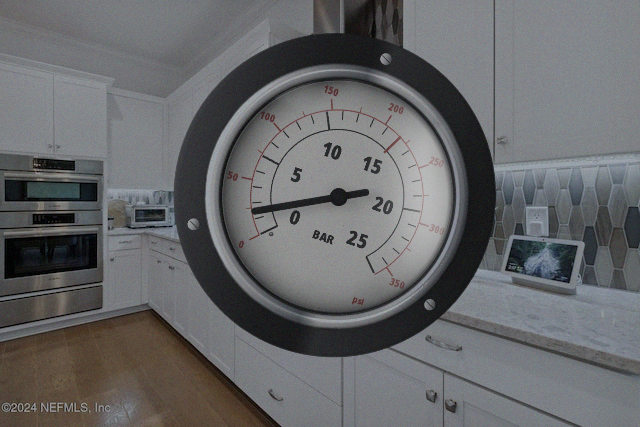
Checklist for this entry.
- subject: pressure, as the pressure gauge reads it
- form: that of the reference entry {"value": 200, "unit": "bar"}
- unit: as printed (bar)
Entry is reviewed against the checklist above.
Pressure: {"value": 1.5, "unit": "bar"}
